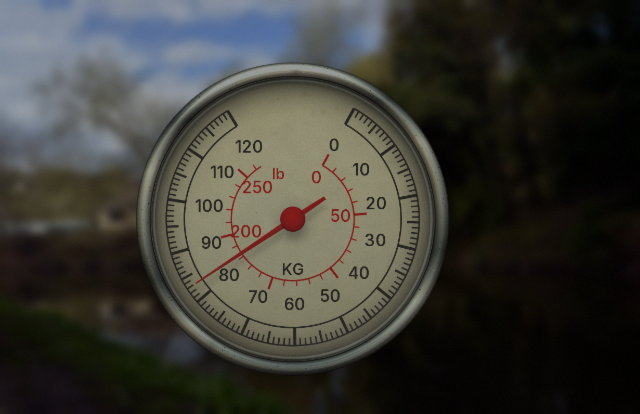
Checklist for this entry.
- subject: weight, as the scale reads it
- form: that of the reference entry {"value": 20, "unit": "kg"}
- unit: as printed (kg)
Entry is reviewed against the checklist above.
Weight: {"value": 83, "unit": "kg"}
